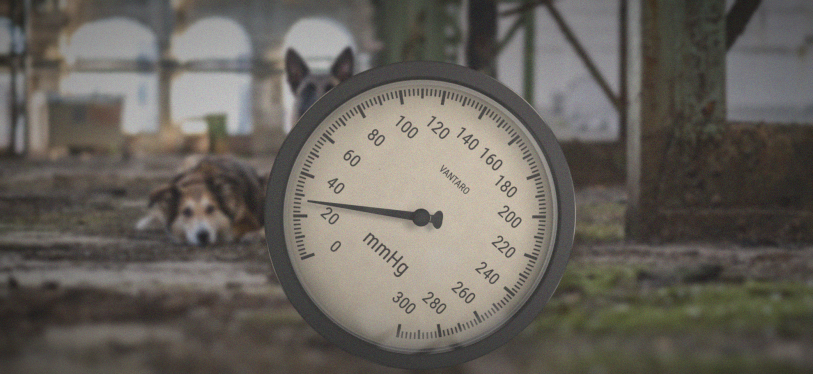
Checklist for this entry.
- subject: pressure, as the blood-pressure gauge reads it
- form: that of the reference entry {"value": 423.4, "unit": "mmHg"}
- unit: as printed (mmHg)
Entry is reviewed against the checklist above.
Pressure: {"value": 28, "unit": "mmHg"}
